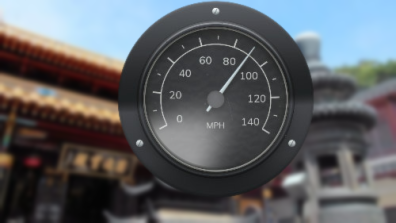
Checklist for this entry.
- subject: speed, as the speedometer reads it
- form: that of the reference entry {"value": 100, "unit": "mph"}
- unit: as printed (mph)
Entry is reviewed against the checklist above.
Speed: {"value": 90, "unit": "mph"}
